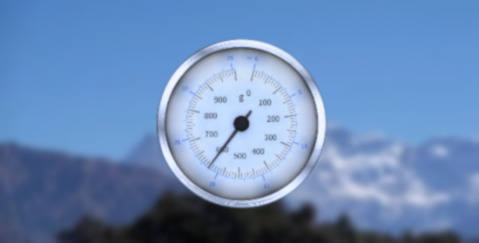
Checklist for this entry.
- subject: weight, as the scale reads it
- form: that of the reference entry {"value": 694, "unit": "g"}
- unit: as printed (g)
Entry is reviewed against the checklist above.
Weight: {"value": 600, "unit": "g"}
